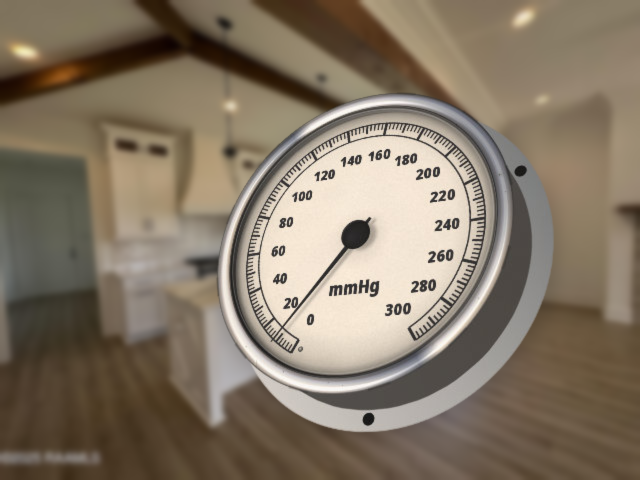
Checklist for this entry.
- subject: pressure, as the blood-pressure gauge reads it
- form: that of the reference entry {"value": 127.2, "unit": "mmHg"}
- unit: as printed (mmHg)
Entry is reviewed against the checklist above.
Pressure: {"value": 10, "unit": "mmHg"}
